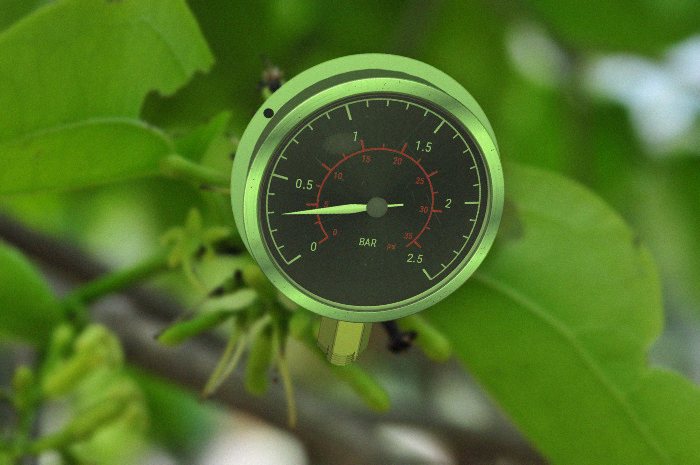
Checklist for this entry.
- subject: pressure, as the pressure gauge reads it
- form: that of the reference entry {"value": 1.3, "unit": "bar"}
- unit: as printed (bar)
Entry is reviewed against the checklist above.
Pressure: {"value": 0.3, "unit": "bar"}
